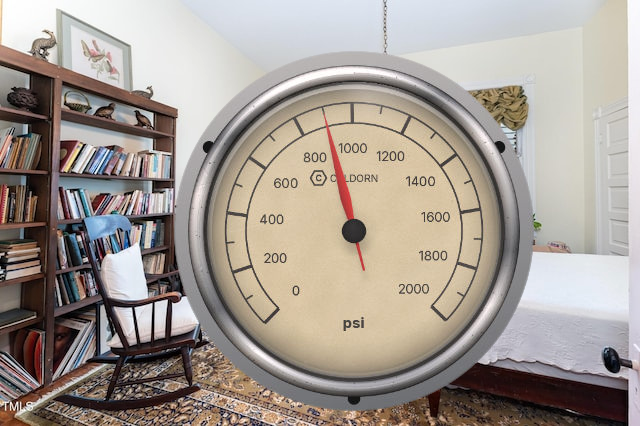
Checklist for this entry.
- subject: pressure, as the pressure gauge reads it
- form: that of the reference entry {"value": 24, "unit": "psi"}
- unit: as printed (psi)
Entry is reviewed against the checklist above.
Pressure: {"value": 900, "unit": "psi"}
